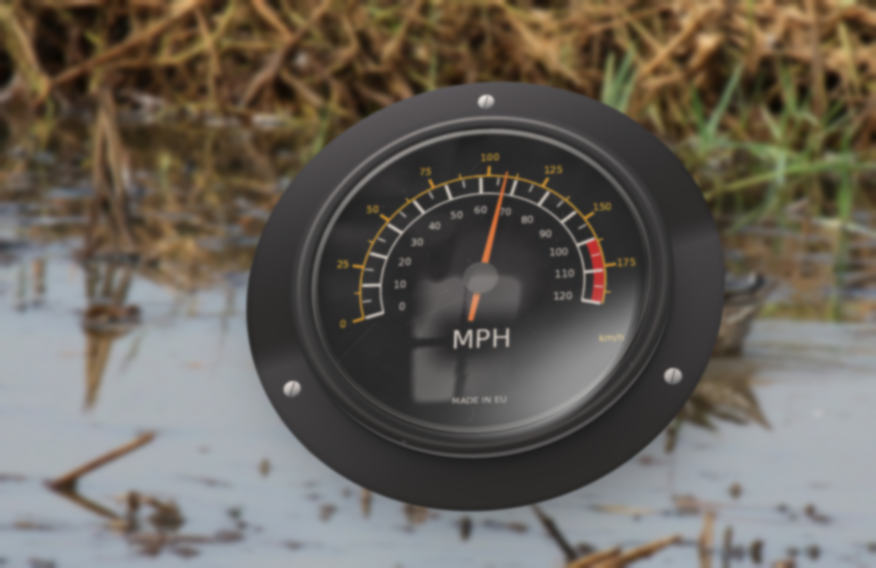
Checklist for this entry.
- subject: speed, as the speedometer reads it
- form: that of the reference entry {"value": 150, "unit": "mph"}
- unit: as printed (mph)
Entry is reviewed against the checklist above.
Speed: {"value": 67.5, "unit": "mph"}
